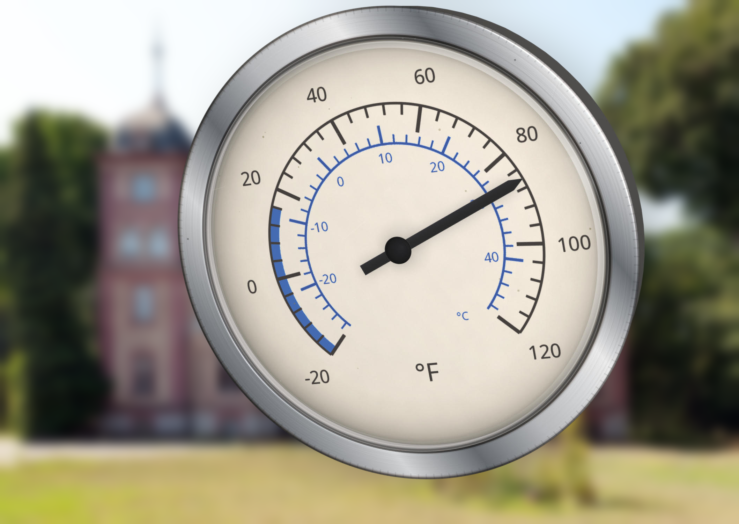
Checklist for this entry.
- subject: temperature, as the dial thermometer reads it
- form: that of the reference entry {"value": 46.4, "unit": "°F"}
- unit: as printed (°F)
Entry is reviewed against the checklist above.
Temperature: {"value": 86, "unit": "°F"}
